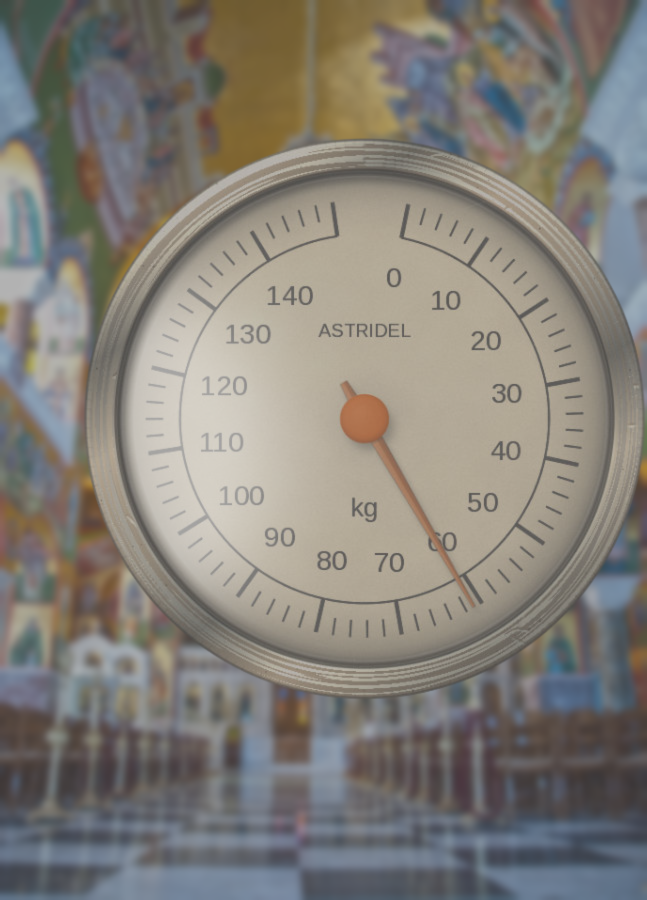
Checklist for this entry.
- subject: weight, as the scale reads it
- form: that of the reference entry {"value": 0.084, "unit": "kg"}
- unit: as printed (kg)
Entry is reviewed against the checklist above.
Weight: {"value": 61, "unit": "kg"}
